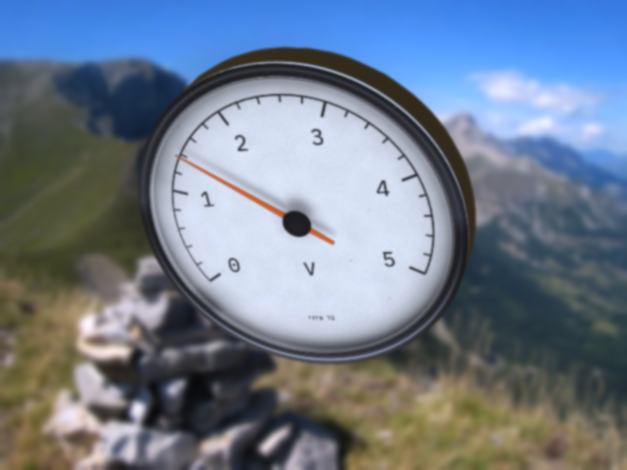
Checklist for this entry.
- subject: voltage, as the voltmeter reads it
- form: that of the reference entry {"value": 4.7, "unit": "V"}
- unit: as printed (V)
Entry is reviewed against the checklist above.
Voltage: {"value": 1.4, "unit": "V"}
